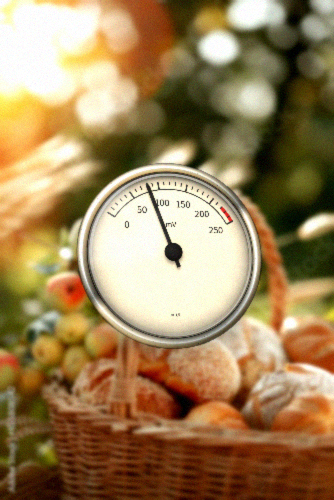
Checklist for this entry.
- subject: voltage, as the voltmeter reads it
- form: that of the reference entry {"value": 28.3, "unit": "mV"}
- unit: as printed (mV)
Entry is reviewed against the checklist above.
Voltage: {"value": 80, "unit": "mV"}
